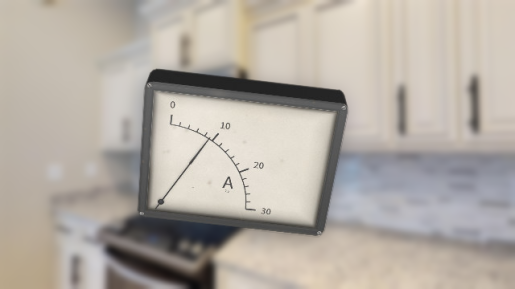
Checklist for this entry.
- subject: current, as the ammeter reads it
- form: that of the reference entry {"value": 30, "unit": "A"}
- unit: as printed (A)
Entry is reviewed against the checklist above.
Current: {"value": 9, "unit": "A"}
